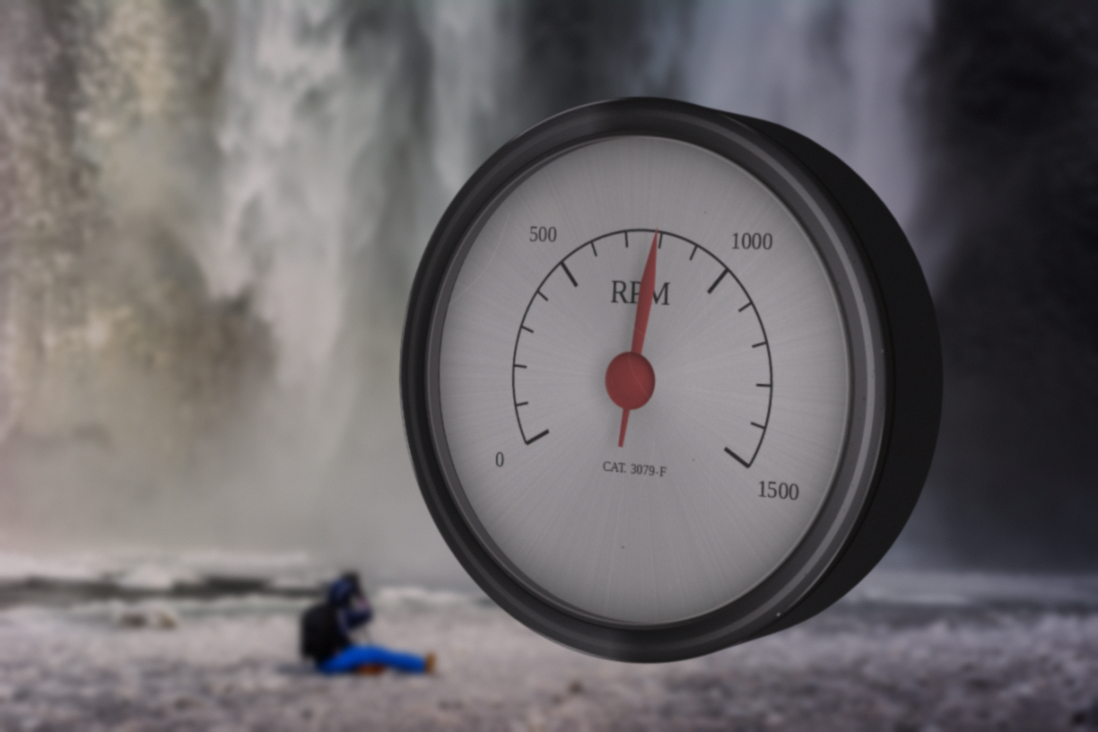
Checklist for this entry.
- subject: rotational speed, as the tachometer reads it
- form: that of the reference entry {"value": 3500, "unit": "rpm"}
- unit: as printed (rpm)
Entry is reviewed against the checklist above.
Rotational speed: {"value": 800, "unit": "rpm"}
